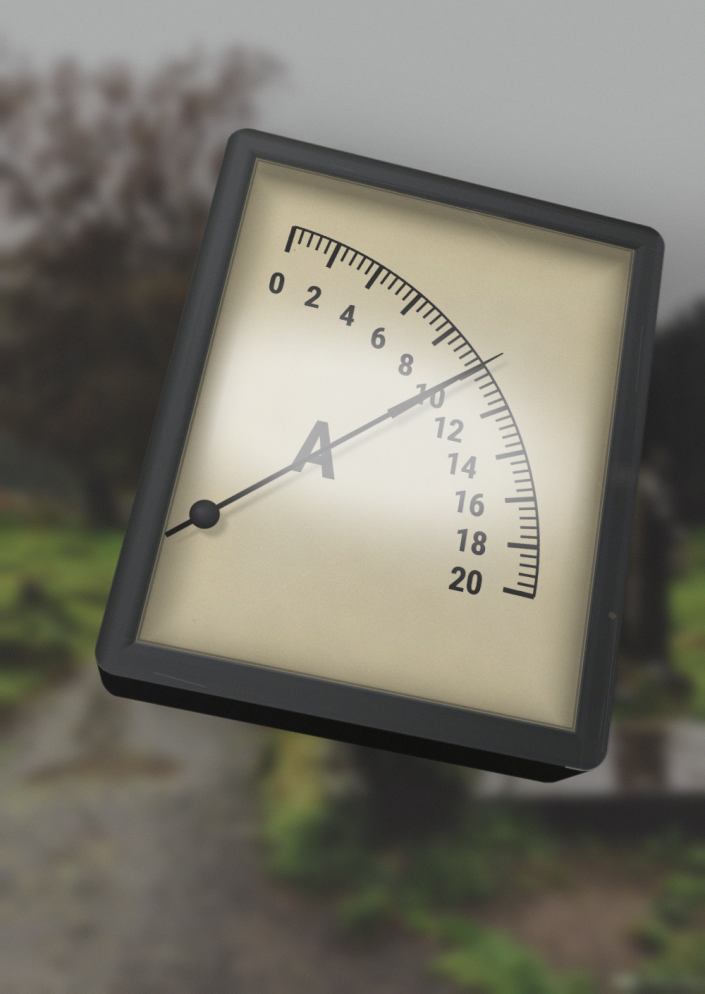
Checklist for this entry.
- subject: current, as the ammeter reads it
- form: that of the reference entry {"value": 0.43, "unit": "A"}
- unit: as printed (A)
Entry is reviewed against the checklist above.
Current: {"value": 10, "unit": "A"}
